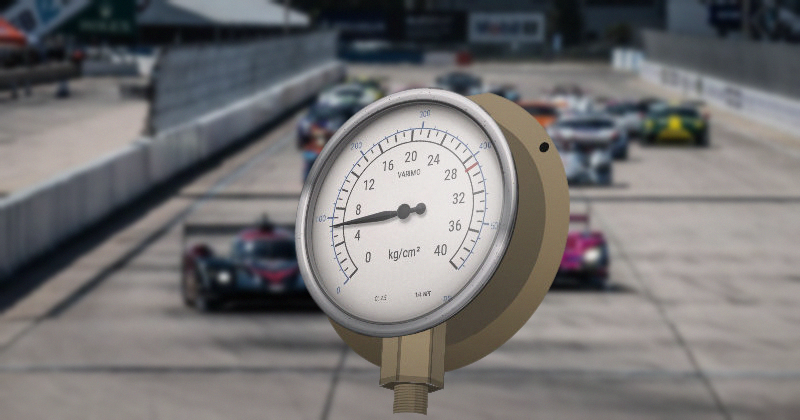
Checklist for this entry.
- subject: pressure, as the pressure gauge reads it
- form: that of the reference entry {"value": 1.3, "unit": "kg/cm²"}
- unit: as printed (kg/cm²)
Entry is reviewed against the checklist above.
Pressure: {"value": 6, "unit": "kg/cm²"}
